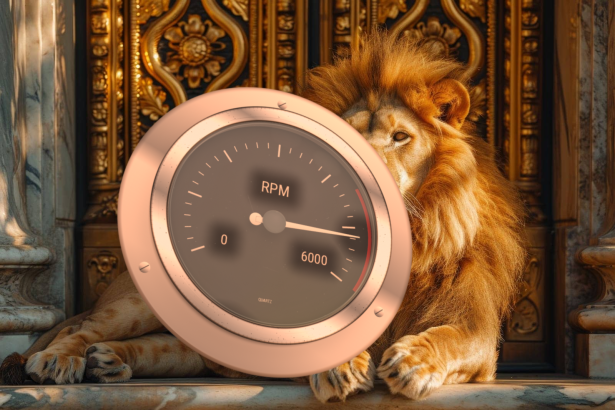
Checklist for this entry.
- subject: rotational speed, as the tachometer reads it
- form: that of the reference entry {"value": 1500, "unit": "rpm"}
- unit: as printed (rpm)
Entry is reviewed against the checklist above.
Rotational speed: {"value": 5200, "unit": "rpm"}
